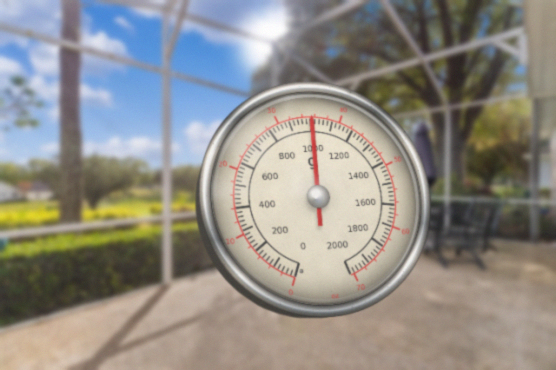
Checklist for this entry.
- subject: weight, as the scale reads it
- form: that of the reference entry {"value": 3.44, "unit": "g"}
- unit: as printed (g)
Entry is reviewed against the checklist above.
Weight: {"value": 1000, "unit": "g"}
